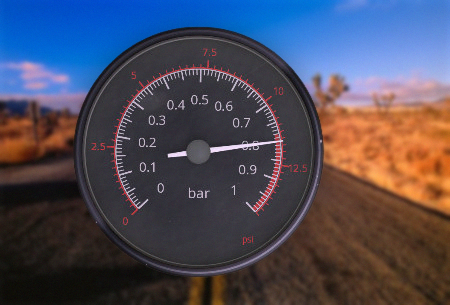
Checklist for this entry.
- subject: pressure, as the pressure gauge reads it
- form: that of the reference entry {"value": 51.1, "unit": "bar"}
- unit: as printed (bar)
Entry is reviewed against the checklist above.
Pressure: {"value": 0.8, "unit": "bar"}
